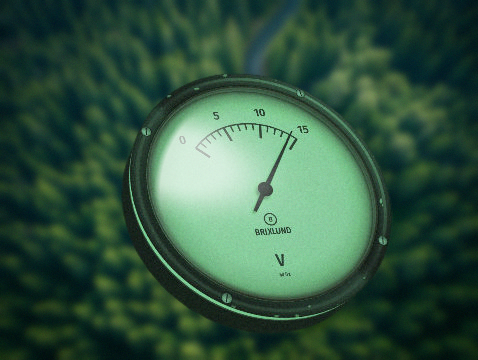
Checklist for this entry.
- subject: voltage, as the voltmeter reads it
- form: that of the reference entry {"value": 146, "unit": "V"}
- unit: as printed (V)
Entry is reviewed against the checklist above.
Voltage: {"value": 14, "unit": "V"}
